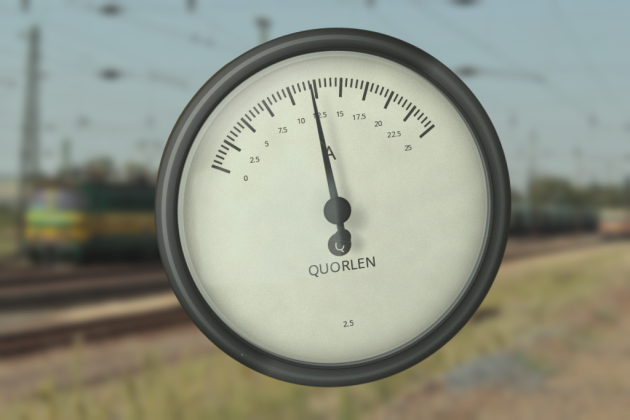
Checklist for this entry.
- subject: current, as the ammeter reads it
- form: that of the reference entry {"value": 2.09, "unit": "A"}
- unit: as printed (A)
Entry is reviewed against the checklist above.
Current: {"value": 12, "unit": "A"}
